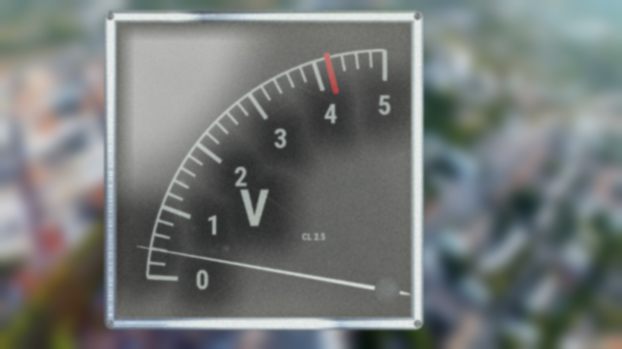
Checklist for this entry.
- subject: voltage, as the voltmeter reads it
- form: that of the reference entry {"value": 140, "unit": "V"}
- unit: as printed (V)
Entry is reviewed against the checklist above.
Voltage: {"value": 0.4, "unit": "V"}
